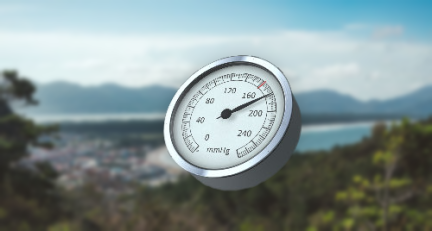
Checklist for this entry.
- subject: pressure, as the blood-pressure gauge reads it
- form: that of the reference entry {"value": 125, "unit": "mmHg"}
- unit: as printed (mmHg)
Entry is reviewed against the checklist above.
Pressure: {"value": 180, "unit": "mmHg"}
